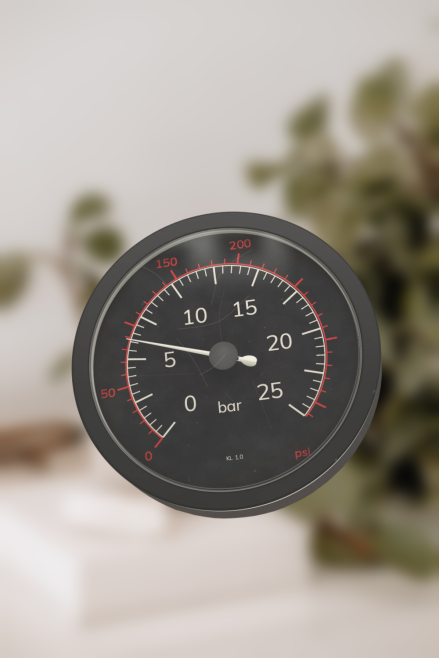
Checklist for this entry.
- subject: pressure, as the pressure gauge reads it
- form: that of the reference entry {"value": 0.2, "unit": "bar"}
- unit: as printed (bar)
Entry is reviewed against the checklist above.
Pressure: {"value": 6, "unit": "bar"}
